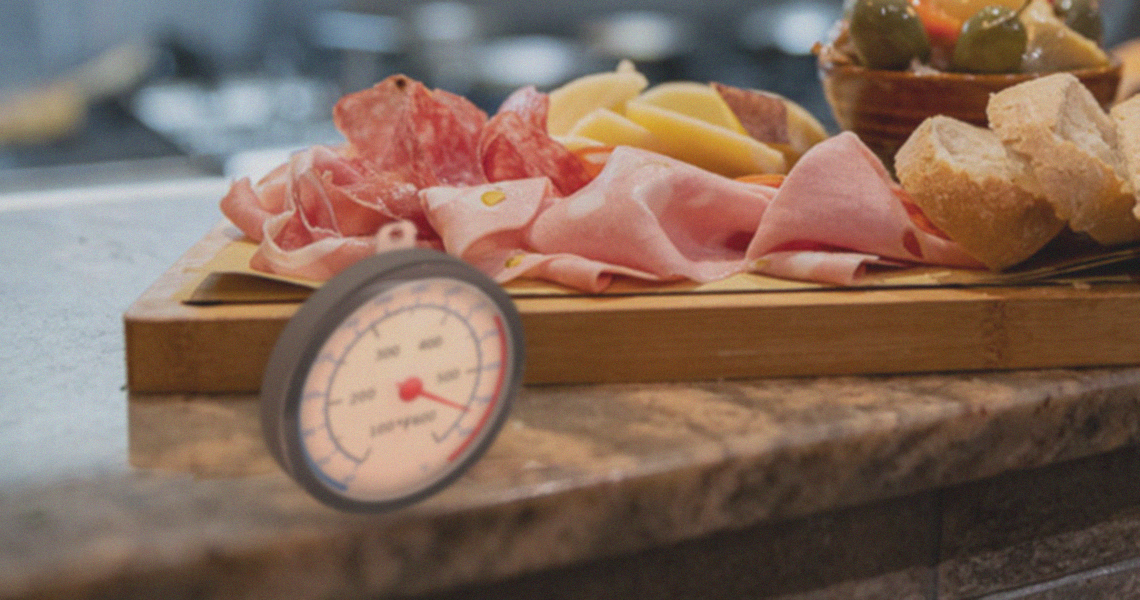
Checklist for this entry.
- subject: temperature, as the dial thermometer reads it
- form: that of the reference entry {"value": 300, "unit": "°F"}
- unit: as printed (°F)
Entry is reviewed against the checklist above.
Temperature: {"value": 550, "unit": "°F"}
